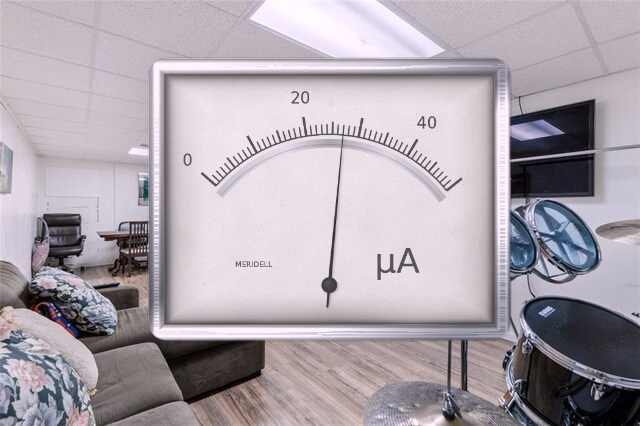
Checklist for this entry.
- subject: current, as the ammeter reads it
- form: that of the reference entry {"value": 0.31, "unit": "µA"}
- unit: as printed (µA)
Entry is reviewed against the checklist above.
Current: {"value": 27, "unit": "µA"}
